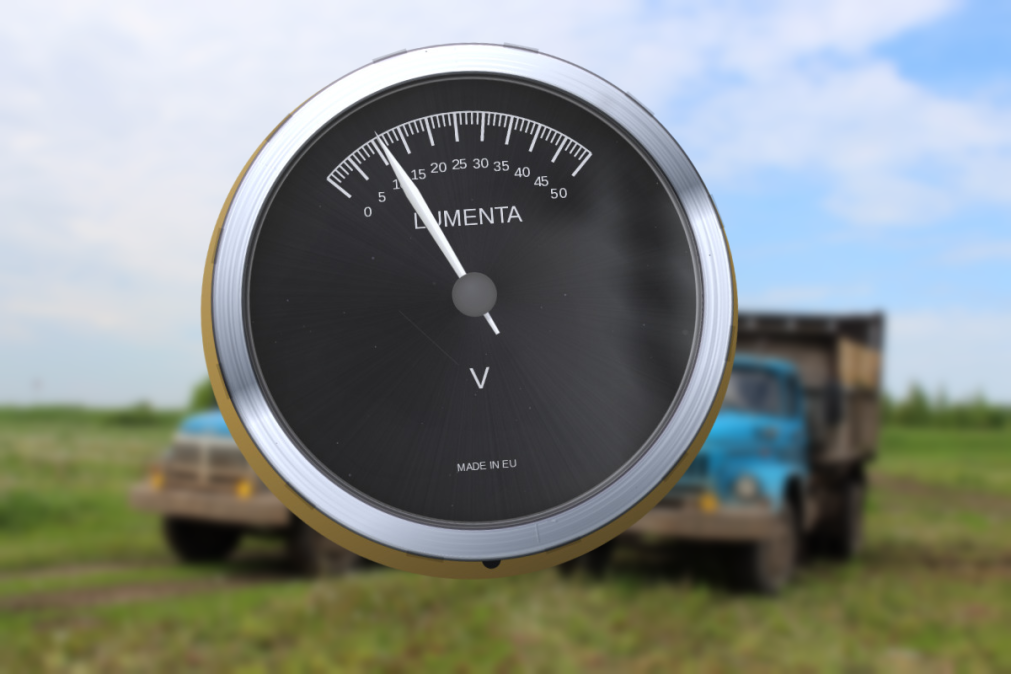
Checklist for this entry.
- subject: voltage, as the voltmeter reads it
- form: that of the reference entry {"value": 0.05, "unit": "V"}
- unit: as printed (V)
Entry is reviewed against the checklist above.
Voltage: {"value": 11, "unit": "V"}
